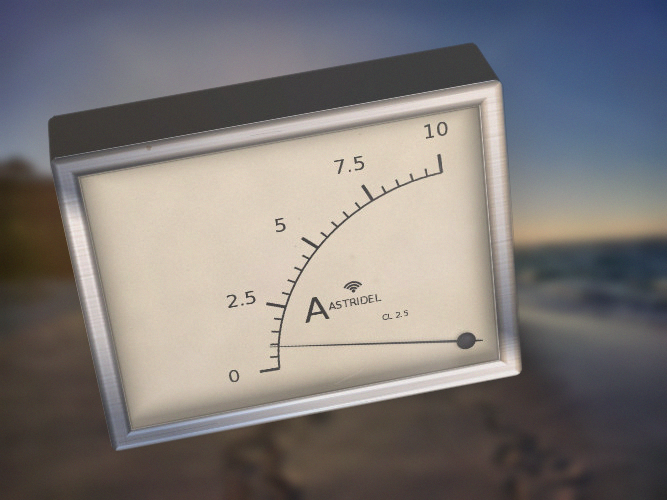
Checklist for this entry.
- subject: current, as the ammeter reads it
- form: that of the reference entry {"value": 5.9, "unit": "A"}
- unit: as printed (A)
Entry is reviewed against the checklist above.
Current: {"value": 1, "unit": "A"}
